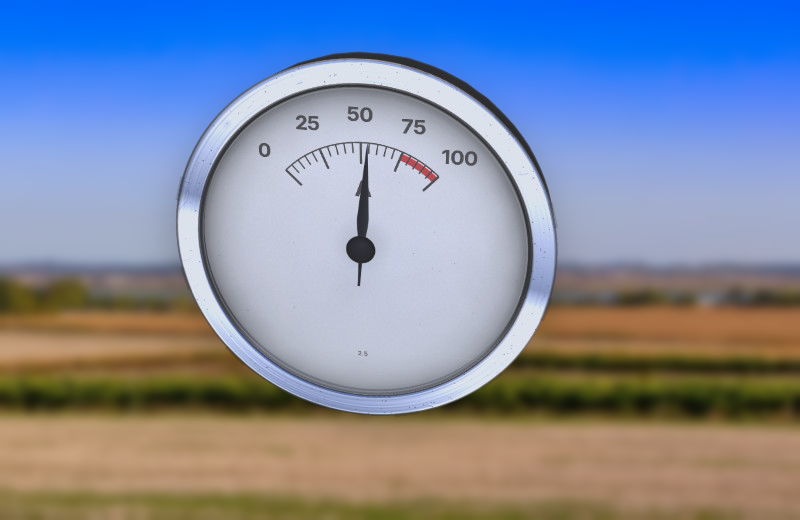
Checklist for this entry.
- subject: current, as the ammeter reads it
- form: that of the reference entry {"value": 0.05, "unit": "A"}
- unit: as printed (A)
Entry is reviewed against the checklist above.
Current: {"value": 55, "unit": "A"}
